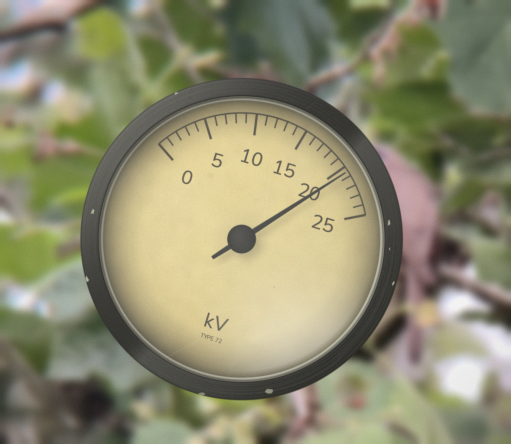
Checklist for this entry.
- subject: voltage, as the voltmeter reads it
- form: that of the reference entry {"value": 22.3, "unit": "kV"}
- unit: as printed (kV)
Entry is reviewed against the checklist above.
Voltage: {"value": 20.5, "unit": "kV"}
